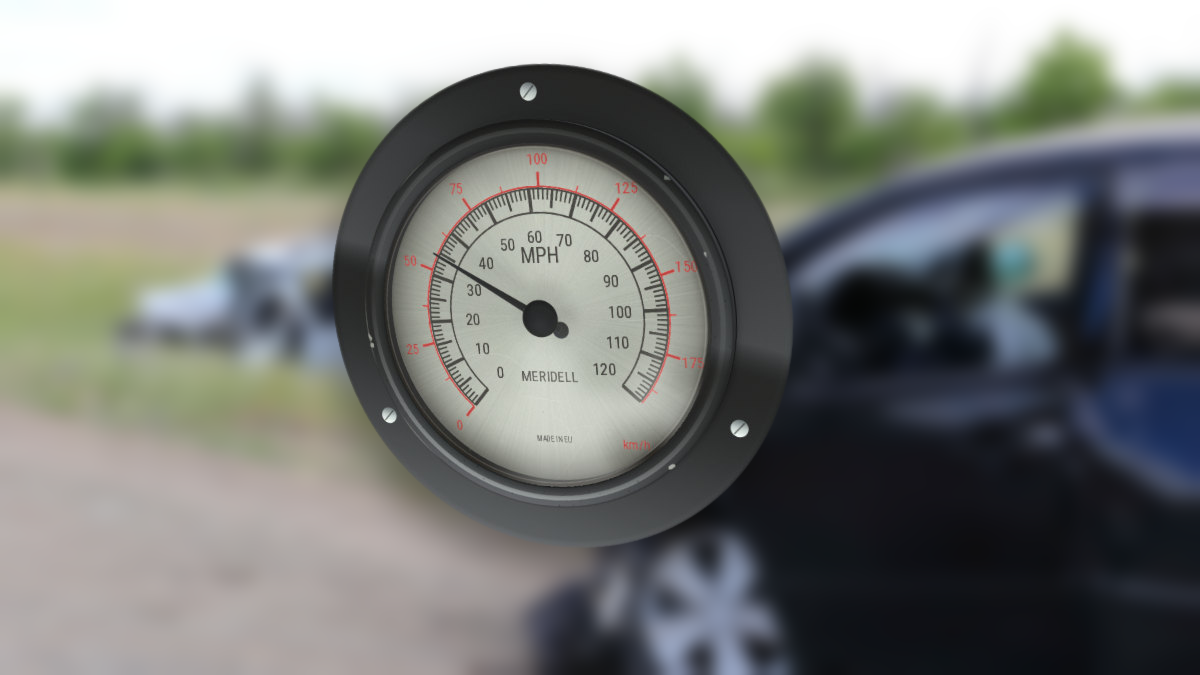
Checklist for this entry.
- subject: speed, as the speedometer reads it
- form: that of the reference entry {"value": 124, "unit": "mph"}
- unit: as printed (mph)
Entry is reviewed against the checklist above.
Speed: {"value": 35, "unit": "mph"}
